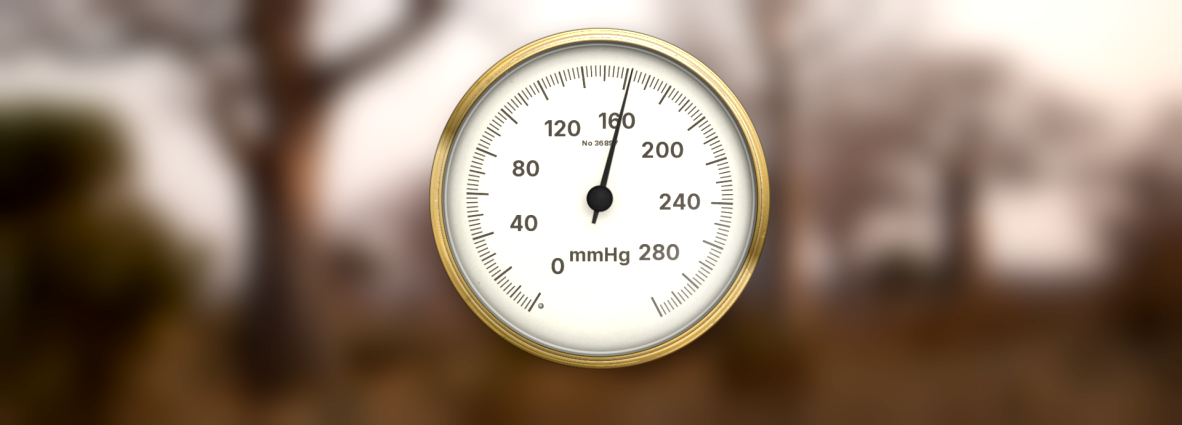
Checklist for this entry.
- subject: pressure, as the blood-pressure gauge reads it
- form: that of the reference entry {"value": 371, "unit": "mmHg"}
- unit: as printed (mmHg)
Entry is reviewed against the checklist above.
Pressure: {"value": 162, "unit": "mmHg"}
